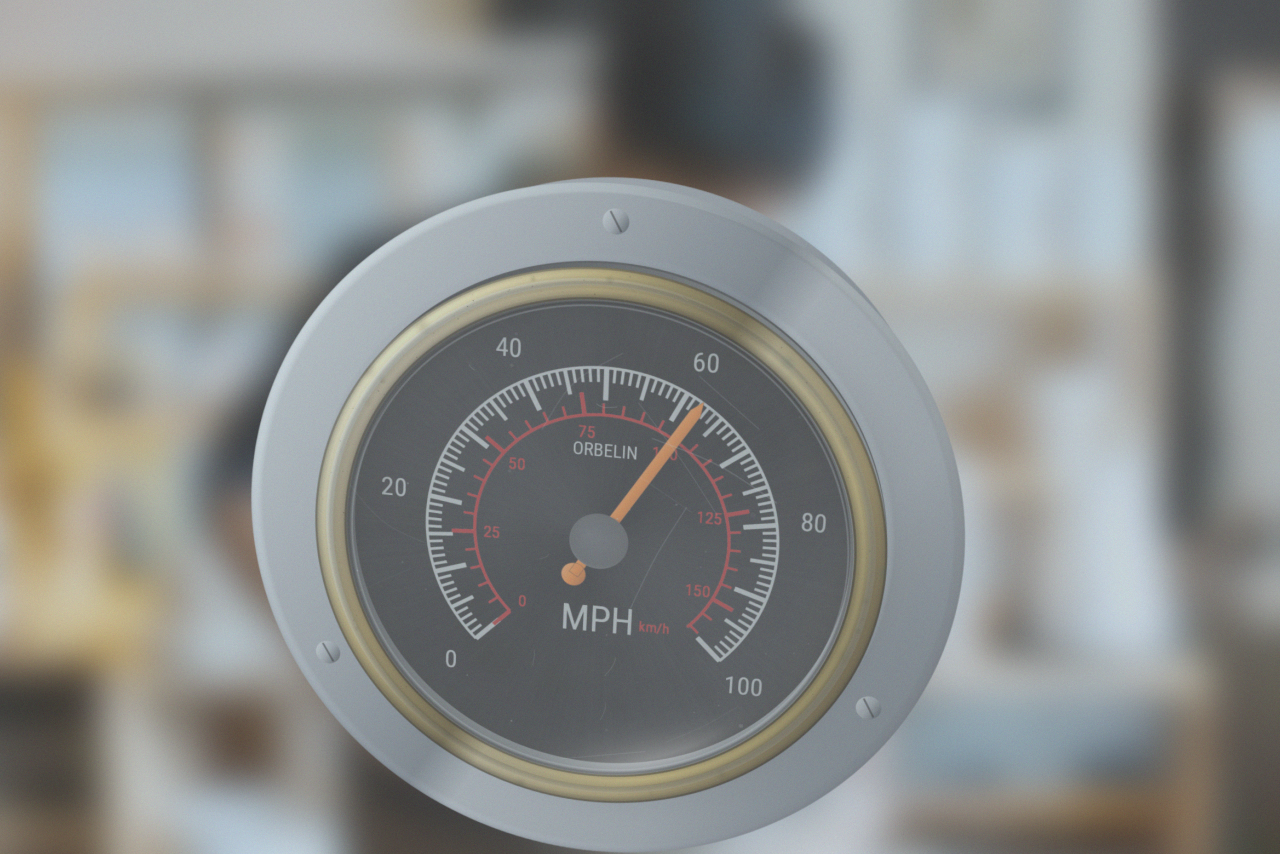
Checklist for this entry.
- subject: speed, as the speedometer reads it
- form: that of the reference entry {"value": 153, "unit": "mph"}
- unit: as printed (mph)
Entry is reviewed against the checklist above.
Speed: {"value": 62, "unit": "mph"}
